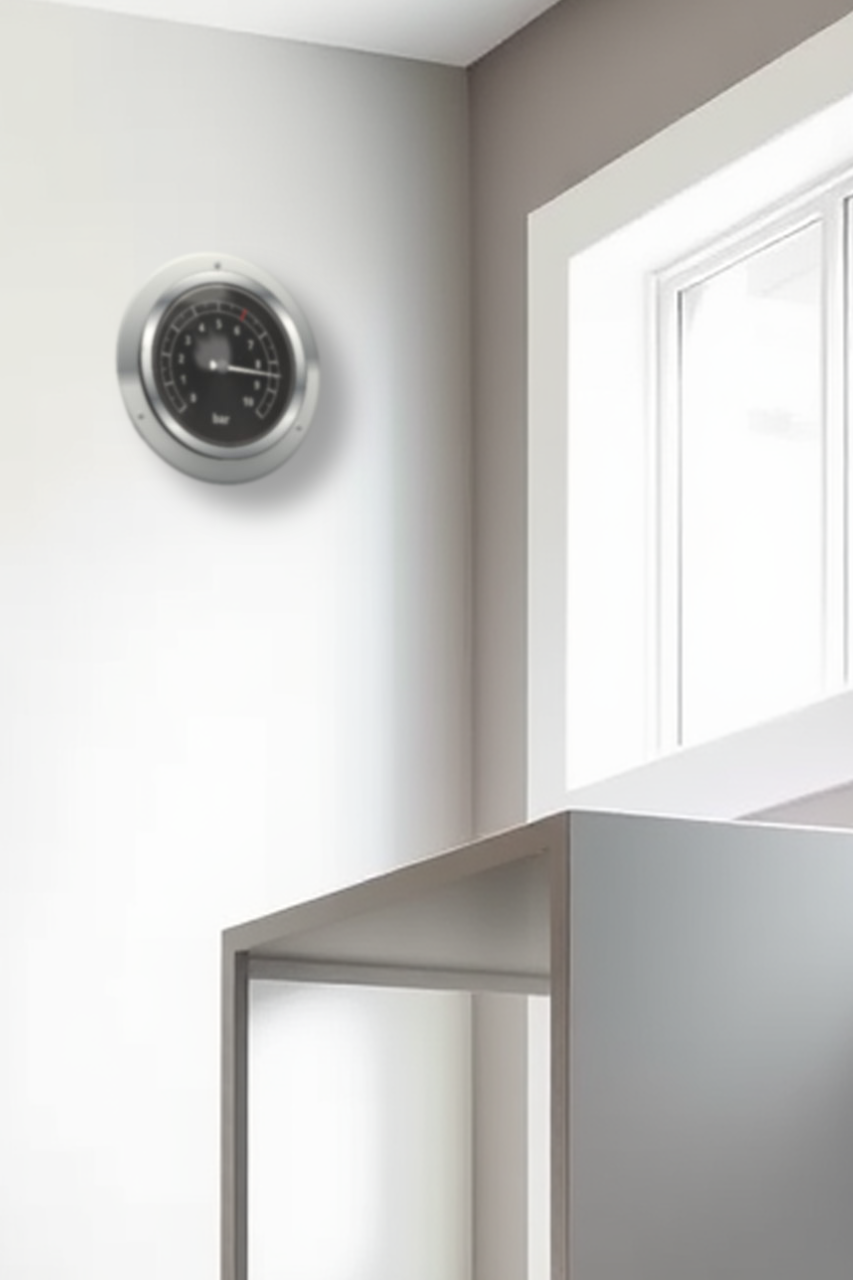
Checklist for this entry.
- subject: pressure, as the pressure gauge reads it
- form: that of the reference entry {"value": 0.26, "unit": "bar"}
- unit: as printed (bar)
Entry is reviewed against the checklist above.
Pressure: {"value": 8.5, "unit": "bar"}
